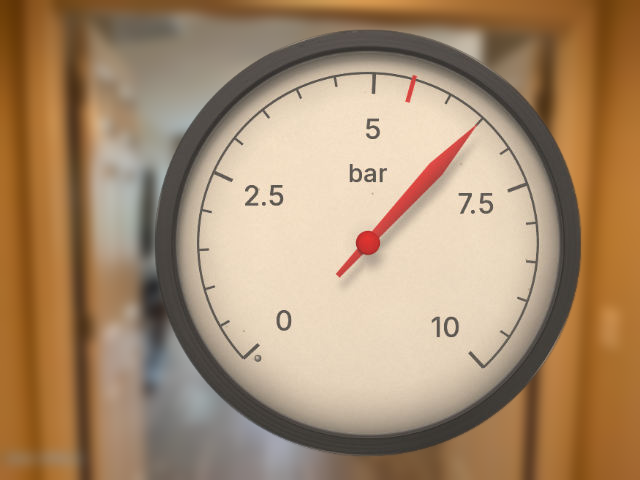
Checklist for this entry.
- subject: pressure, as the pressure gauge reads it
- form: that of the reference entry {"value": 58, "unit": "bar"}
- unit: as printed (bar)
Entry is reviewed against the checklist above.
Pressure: {"value": 6.5, "unit": "bar"}
